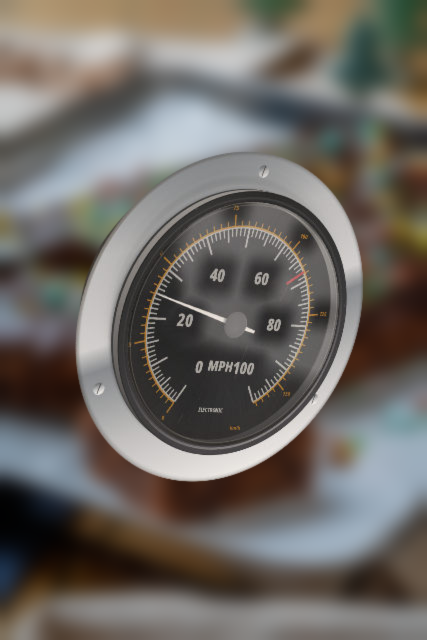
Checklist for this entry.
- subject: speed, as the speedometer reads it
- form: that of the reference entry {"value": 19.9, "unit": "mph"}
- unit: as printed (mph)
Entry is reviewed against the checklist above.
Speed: {"value": 25, "unit": "mph"}
